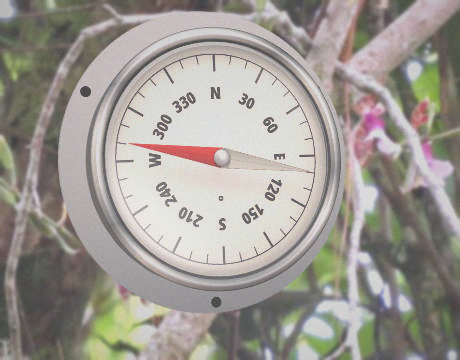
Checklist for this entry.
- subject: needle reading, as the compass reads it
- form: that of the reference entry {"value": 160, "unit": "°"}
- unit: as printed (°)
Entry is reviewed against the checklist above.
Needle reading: {"value": 280, "unit": "°"}
